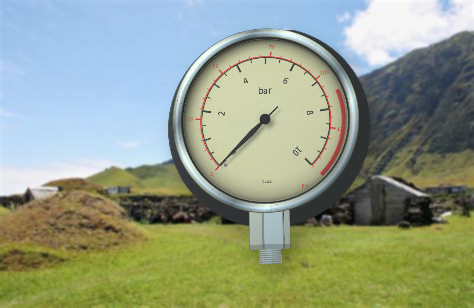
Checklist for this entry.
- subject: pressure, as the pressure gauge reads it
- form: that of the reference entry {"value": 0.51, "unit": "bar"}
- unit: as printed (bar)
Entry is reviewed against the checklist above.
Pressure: {"value": 0, "unit": "bar"}
